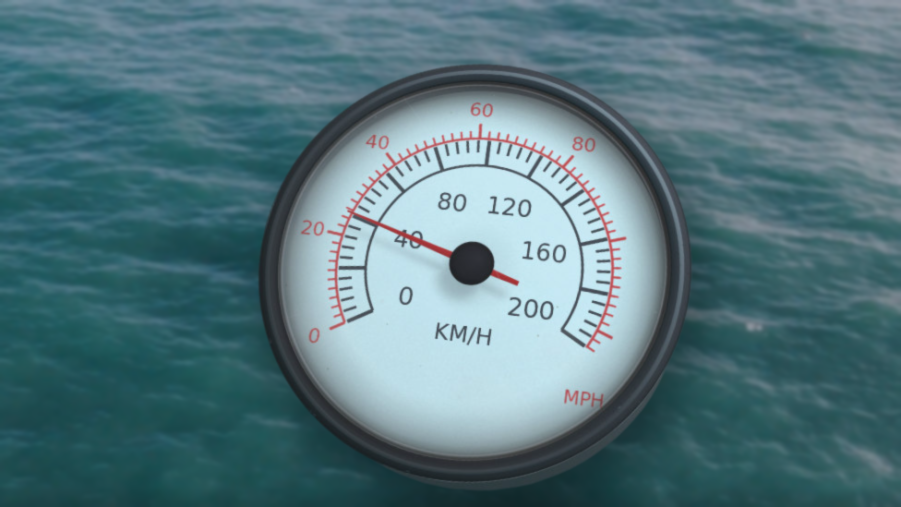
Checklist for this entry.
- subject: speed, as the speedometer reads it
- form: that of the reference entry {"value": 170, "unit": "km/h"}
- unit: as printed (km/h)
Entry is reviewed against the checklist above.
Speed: {"value": 40, "unit": "km/h"}
